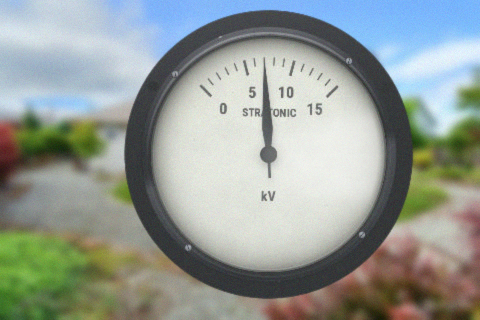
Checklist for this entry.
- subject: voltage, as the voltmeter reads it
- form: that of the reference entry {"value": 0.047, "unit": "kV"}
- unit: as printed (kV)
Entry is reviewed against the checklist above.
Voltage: {"value": 7, "unit": "kV"}
